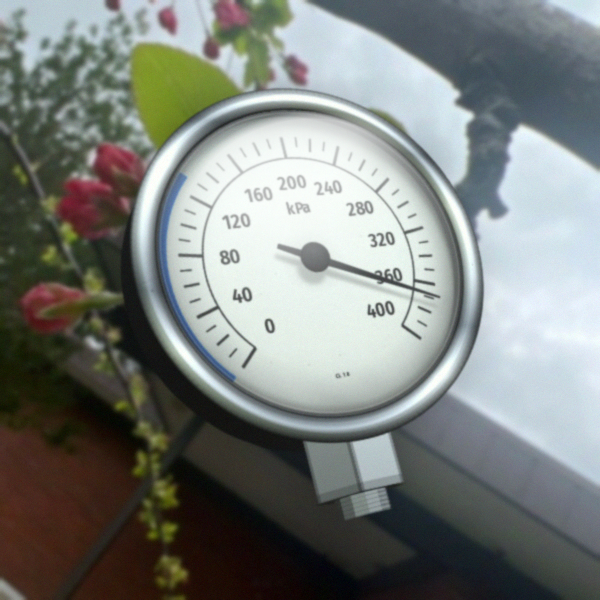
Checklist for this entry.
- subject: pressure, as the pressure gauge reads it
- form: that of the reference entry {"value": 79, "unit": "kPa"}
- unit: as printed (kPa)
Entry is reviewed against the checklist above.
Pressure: {"value": 370, "unit": "kPa"}
